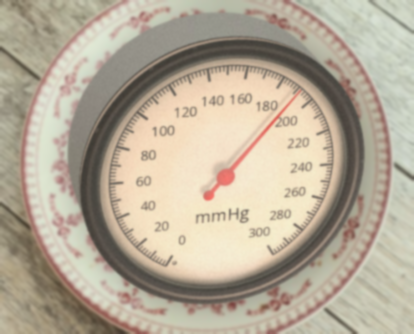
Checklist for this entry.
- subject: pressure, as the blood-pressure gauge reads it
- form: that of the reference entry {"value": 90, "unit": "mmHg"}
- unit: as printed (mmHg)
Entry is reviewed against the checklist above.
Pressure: {"value": 190, "unit": "mmHg"}
